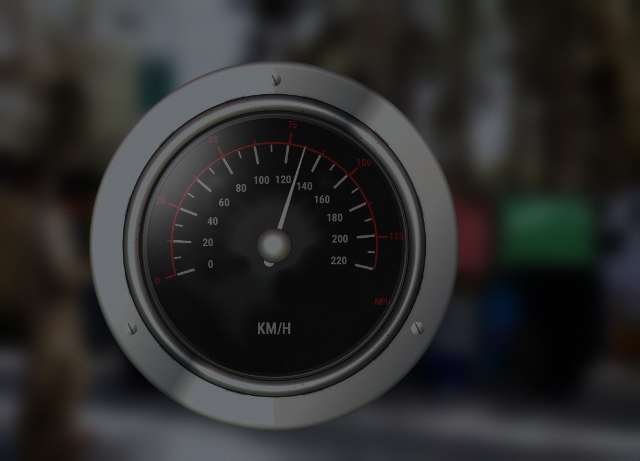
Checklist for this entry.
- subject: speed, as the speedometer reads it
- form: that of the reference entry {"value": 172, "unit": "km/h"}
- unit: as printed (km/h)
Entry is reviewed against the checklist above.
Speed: {"value": 130, "unit": "km/h"}
